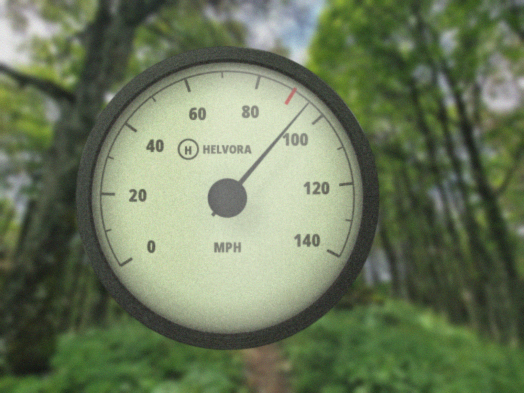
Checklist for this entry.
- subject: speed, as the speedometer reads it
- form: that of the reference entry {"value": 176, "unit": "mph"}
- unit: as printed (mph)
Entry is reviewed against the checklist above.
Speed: {"value": 95, "unit": "mph"}
